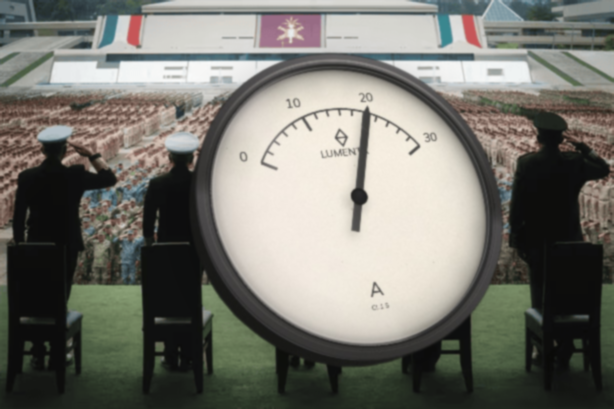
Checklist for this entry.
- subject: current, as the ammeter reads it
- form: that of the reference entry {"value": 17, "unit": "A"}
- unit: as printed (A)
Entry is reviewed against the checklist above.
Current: {"value": 20, "unit": "A"}
